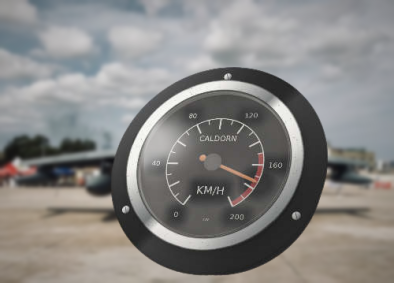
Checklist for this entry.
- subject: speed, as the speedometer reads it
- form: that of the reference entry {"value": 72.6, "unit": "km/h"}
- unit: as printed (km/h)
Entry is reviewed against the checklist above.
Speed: {"value": 175, "unit": "km/h"}
